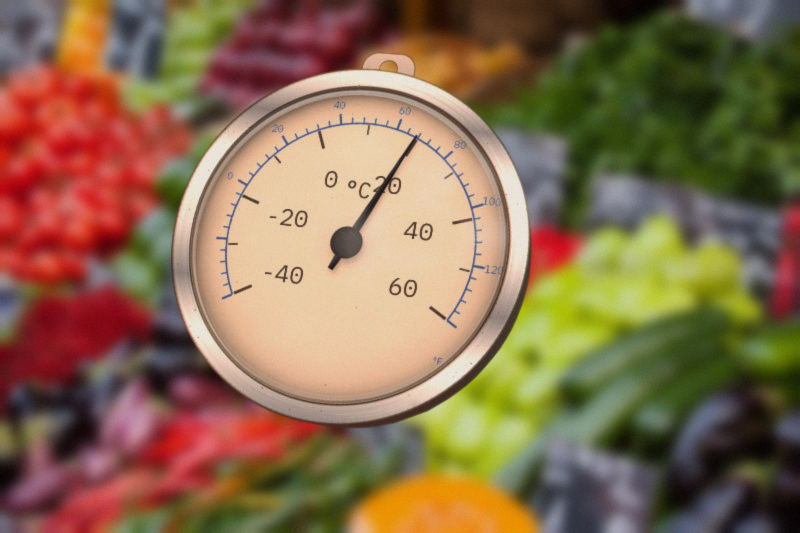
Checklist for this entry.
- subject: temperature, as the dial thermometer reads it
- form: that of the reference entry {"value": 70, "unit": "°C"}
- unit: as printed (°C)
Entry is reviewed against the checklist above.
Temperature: {"value": 20, "unit": "°C"}
